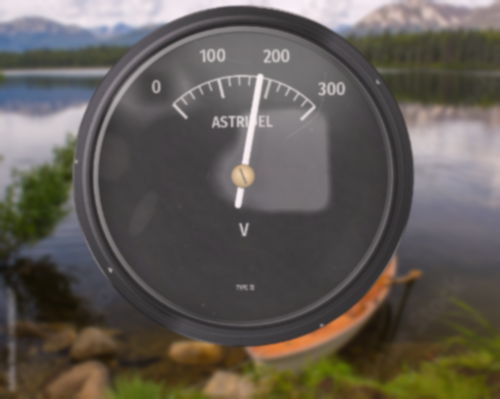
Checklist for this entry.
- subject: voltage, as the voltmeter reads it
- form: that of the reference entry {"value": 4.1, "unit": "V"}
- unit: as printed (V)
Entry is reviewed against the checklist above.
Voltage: {"value": 180, "unit": "V"}
